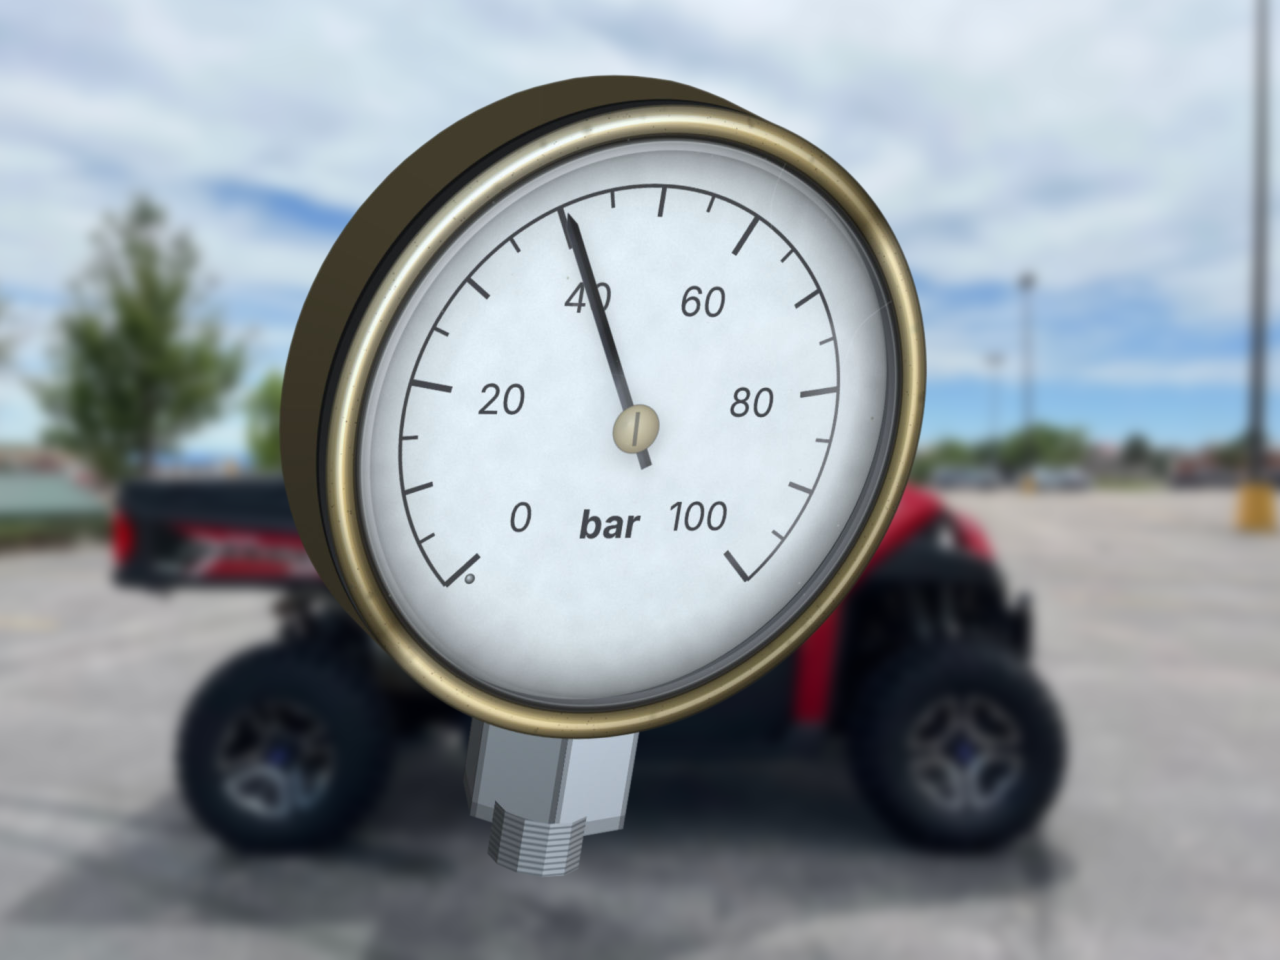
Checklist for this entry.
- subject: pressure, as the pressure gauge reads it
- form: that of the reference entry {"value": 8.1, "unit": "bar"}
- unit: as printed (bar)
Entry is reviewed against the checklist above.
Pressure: {"value": 40, "unit": "bar"}
